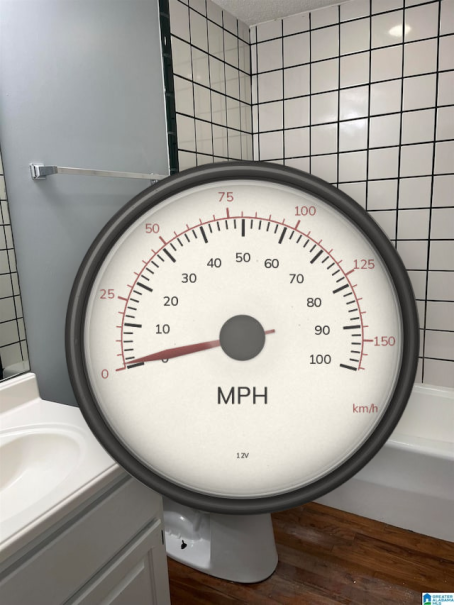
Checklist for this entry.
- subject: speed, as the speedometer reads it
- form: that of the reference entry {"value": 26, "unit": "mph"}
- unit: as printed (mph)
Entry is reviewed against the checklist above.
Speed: {"value": 1, "unit": "mph"}
